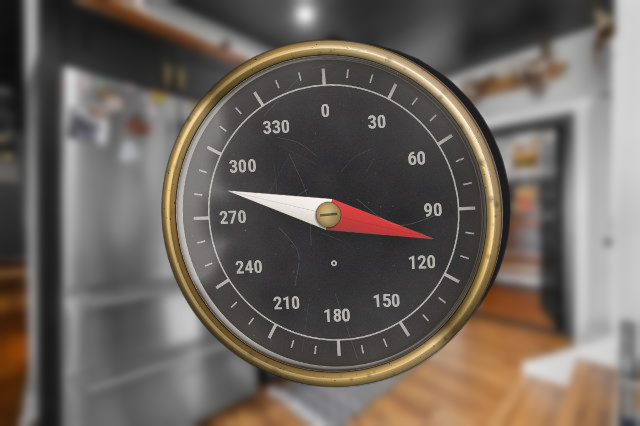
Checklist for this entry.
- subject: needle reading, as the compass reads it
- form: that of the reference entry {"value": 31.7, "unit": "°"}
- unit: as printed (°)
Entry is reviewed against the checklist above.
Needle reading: {"value": 105, "unit": "°"}
